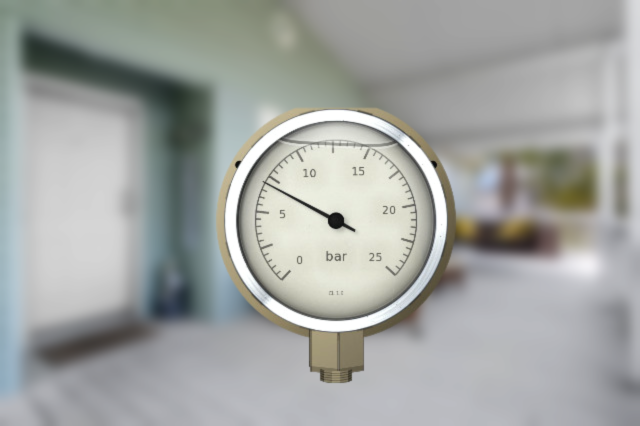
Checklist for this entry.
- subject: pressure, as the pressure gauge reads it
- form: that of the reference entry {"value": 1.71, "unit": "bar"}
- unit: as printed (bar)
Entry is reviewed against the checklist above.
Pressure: {"value": 7, "unit": "bar"}
